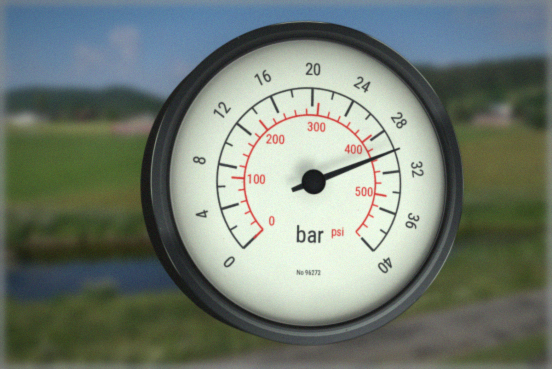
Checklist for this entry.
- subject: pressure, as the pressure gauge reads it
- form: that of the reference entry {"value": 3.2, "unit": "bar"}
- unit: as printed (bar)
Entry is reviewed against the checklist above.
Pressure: {"value": 30, "unit": "bar"}
